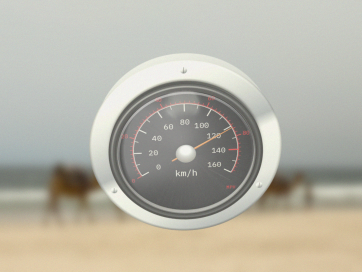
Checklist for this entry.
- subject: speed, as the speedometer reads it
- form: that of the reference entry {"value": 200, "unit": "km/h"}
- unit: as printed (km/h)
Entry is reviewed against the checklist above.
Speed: {"value": 120, "unit": "km/h"}
